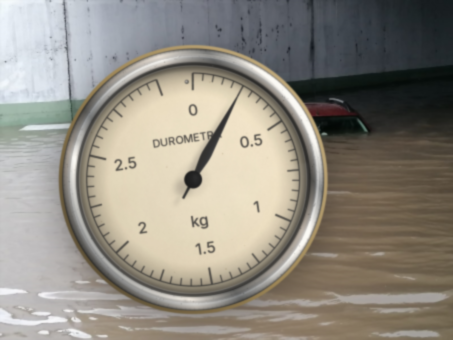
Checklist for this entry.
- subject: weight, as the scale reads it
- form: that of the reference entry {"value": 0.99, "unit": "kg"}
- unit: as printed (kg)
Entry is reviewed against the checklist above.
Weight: {"value": 0.25, "unit": "kg"}
